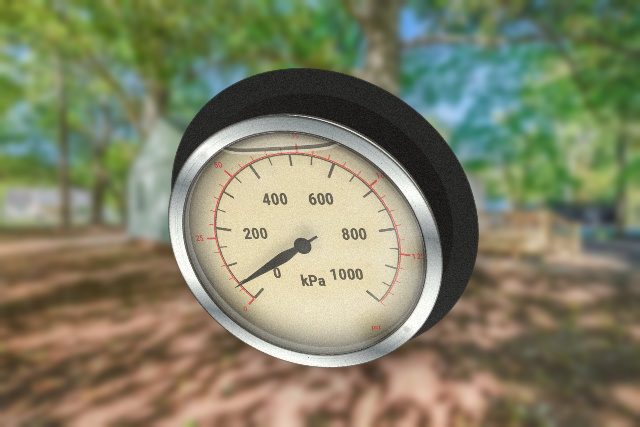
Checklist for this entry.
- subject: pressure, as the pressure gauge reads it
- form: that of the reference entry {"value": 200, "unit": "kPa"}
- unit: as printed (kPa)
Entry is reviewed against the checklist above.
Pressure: {"value": 50, "unit": "kPa"}
